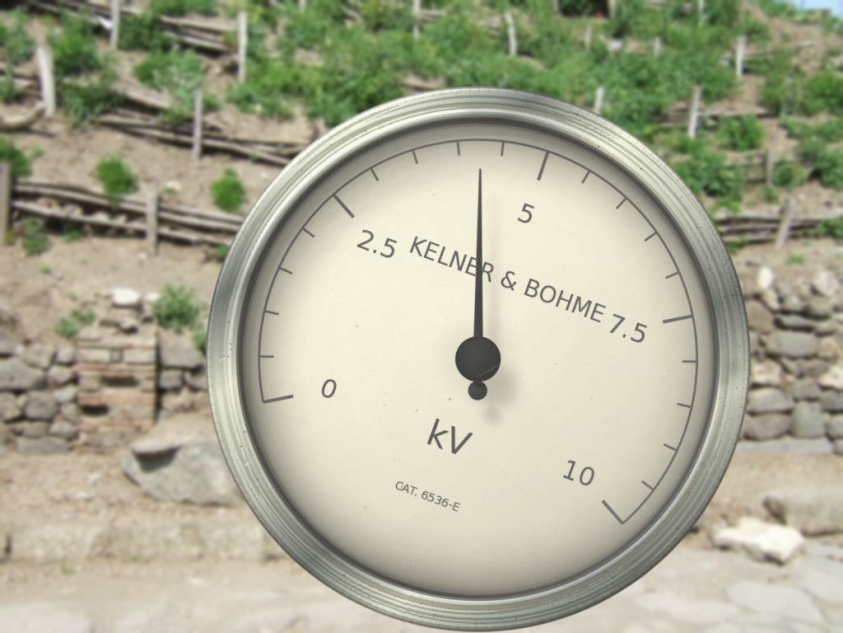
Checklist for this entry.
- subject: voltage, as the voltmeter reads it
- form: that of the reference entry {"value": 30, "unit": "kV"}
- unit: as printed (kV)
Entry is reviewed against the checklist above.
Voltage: {"value": 4.25, "unit": "kV"}
